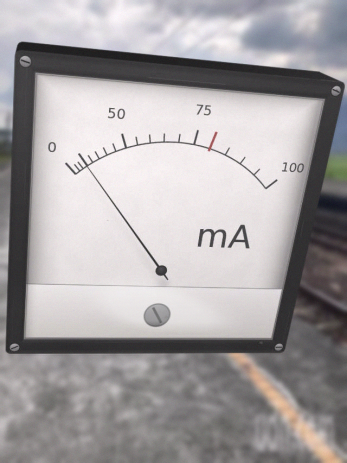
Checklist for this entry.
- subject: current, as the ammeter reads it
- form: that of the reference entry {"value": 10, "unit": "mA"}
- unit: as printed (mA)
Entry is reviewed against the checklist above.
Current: {"value": 25, "unit": "mA"}
